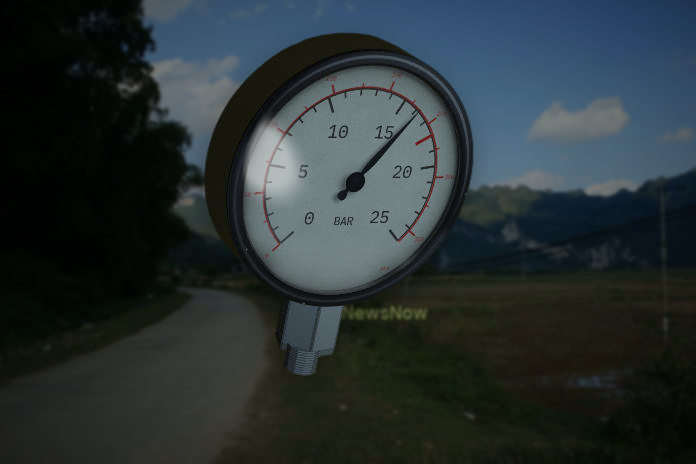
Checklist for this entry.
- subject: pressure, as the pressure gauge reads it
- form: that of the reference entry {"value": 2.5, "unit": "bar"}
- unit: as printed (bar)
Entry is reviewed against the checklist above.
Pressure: {"value": 16, "unit": "bar"}
